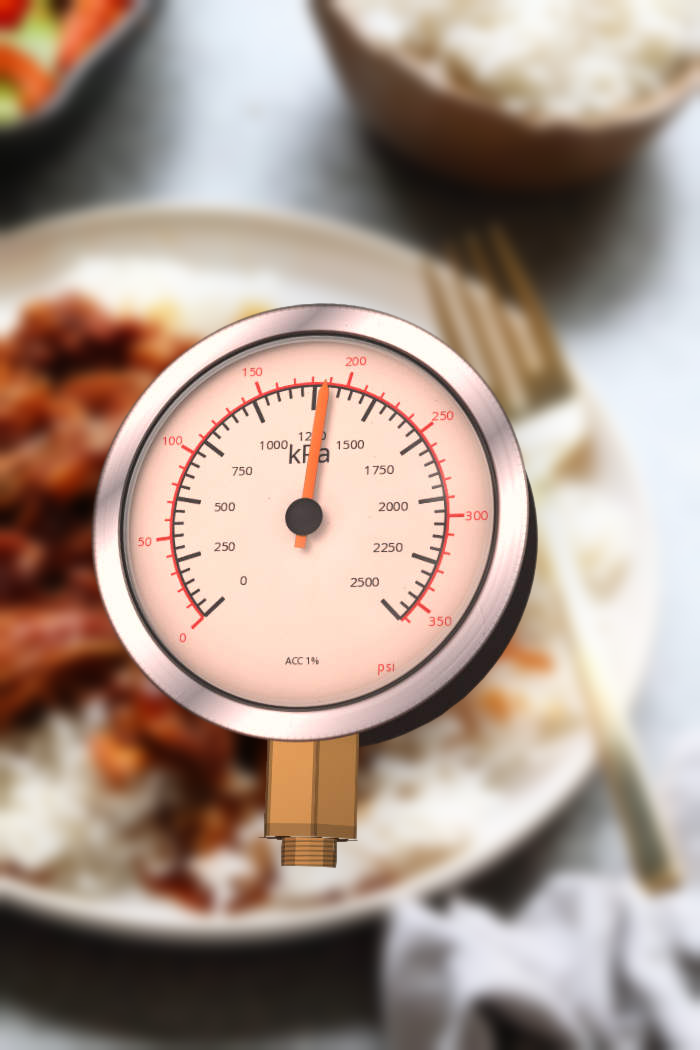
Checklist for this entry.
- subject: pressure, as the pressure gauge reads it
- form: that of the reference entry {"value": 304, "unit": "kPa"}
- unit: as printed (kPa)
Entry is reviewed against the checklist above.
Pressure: {"value": 1300, "unit": "kPa"}
